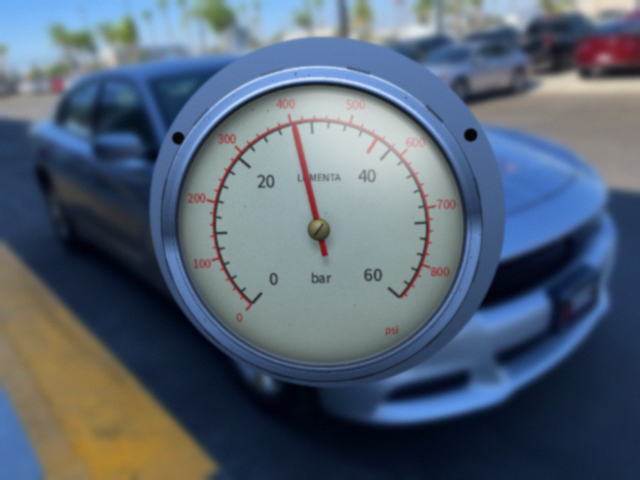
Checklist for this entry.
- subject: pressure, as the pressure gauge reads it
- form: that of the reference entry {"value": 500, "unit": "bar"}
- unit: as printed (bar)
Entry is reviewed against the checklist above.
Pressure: {"value": 28, "unit": "bar"}
